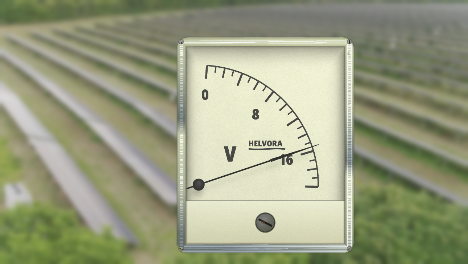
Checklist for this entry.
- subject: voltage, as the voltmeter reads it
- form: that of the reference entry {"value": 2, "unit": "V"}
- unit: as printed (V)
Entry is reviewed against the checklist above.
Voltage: {"value": 15.5, "unit": "V"}
